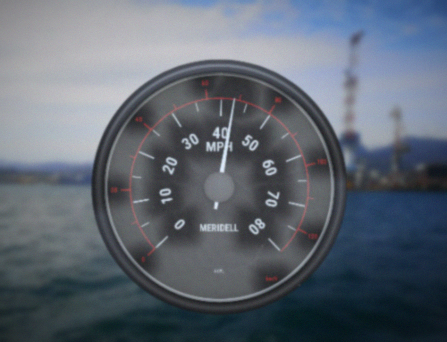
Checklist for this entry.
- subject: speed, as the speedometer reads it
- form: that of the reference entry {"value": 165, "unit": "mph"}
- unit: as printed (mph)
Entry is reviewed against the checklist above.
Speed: {"value": 42.5, "unit": "mph"}
